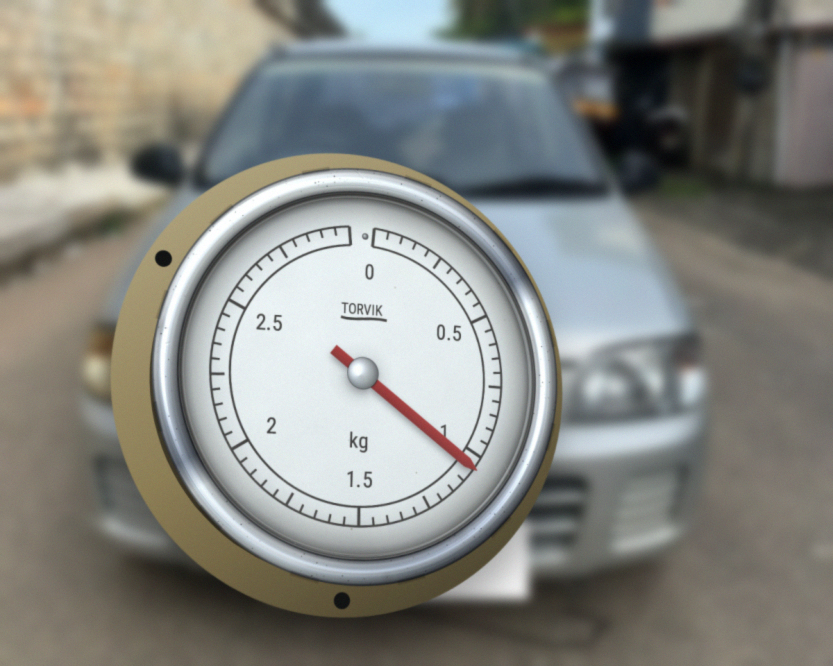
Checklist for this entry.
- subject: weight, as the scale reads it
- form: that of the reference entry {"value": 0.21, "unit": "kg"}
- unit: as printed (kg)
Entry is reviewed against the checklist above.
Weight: {"value": 1.05, "unit": "kg"}
